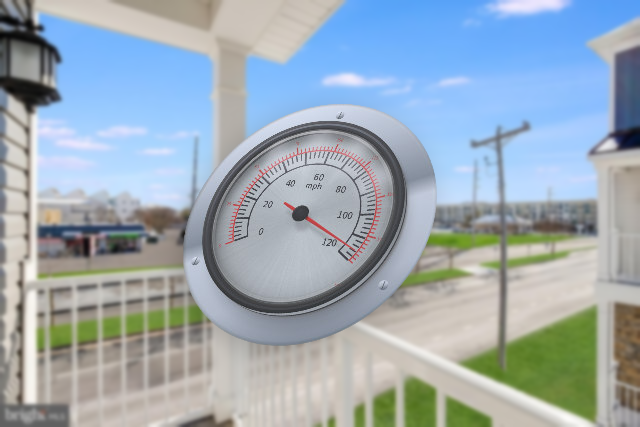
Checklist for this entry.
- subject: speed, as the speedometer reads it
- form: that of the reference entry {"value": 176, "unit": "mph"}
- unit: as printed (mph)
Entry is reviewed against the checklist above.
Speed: {"value": 116, "unit": "mph"}
